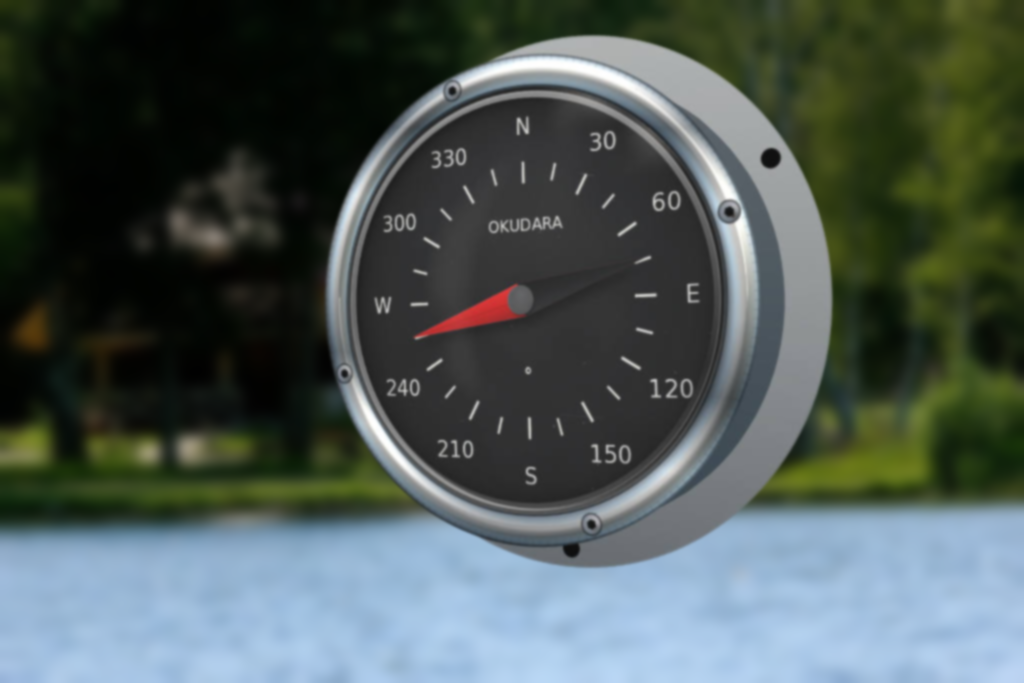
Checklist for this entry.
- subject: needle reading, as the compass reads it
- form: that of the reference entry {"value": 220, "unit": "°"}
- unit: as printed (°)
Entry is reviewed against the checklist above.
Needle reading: {"value": 255, "unit": "°"}
